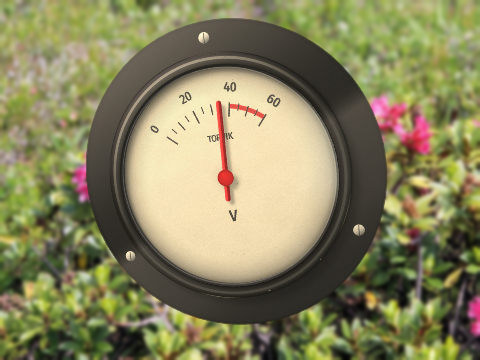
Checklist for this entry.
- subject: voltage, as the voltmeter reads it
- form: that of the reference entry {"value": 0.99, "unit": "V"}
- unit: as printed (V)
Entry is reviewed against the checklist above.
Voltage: {"value": 35, "unit": "V"}
